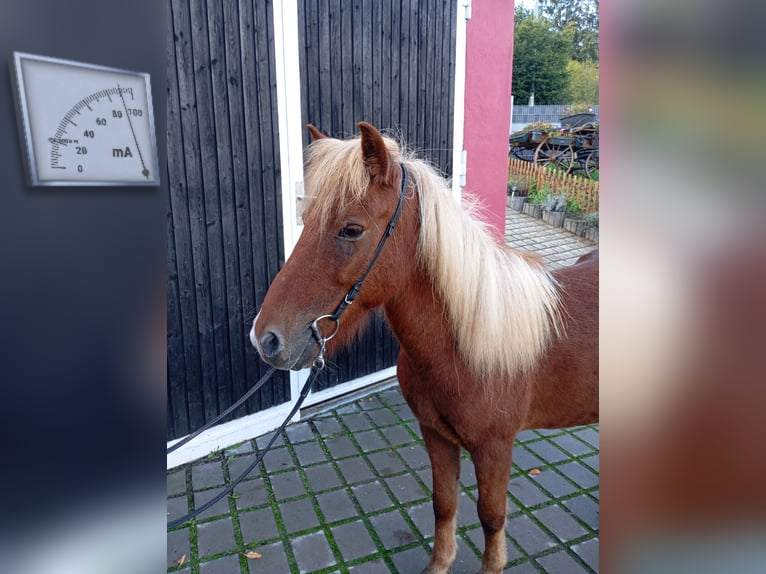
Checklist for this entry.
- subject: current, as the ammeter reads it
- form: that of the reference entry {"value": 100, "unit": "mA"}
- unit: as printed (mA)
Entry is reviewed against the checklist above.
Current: {"value": 90, "unit": "mA"}
